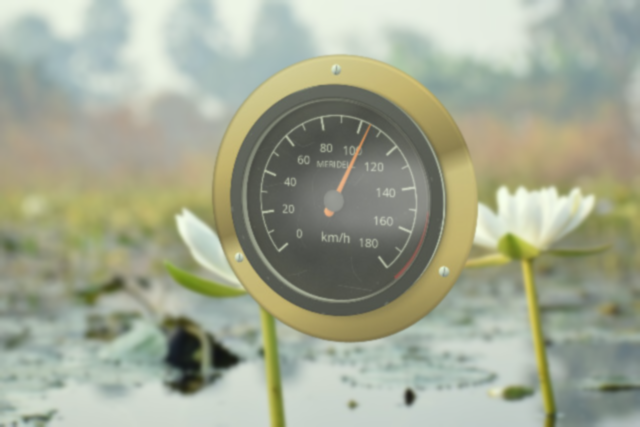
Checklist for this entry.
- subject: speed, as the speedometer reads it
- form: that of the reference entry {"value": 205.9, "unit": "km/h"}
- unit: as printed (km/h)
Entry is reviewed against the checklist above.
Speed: {"value": 105, "unit": "km/h"}
